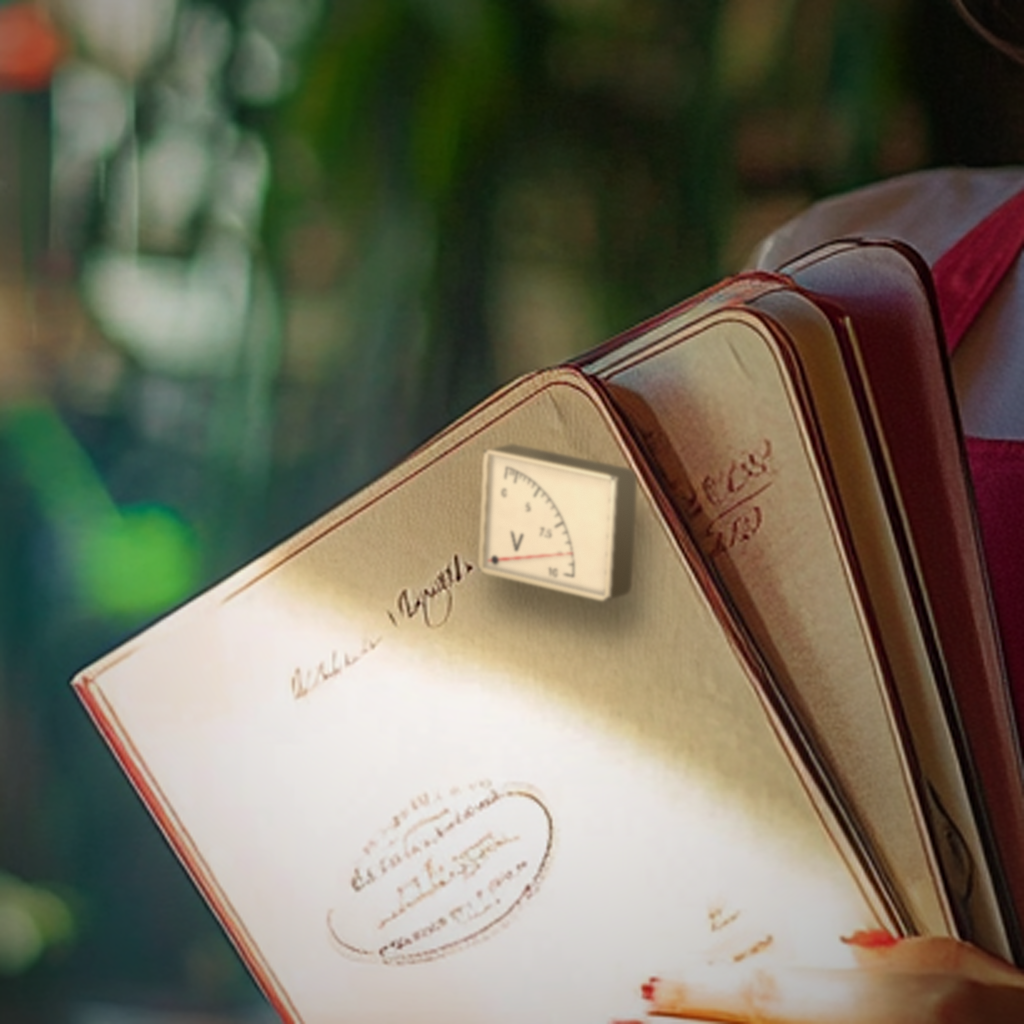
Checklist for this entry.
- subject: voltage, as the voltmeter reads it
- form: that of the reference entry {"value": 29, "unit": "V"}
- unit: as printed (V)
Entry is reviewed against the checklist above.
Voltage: {"value": 9, "unit": "V"}
